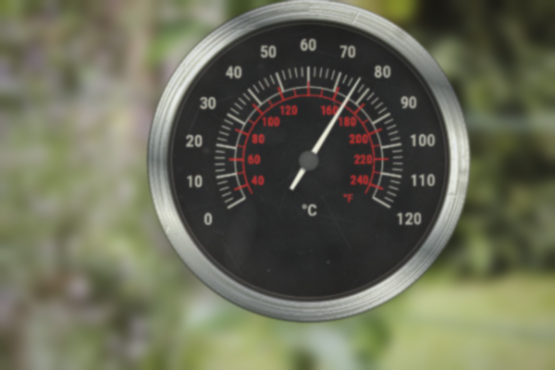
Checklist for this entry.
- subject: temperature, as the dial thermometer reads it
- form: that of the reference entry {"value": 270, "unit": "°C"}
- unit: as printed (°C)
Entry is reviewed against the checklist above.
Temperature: {"value": 76, "unit": "°C"}
